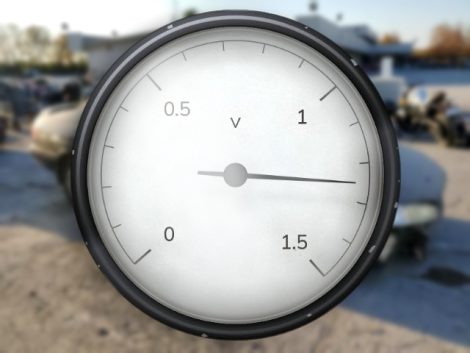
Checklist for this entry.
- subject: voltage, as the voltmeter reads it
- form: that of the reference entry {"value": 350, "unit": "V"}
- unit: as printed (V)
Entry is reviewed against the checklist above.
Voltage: {"value": 1.25, "unit": "V"}
